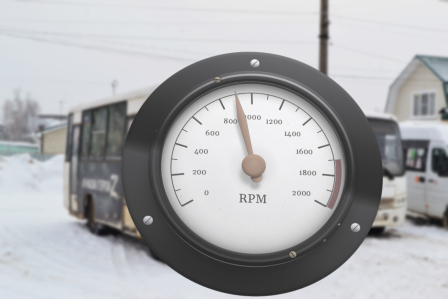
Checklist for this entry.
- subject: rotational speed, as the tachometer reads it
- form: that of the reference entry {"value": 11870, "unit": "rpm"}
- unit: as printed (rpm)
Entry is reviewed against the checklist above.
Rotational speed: {"value": 900, "unit": "rpm"}
